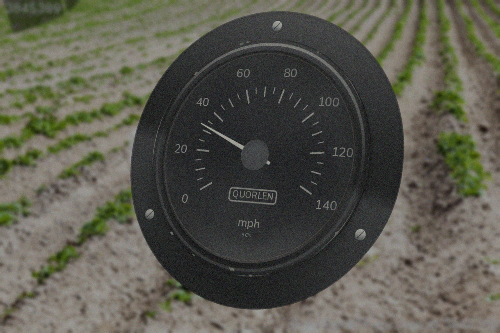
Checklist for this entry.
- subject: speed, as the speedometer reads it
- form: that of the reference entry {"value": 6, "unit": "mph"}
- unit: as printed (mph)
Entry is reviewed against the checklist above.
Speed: {"value": 32.5, "unit": "mph"}
